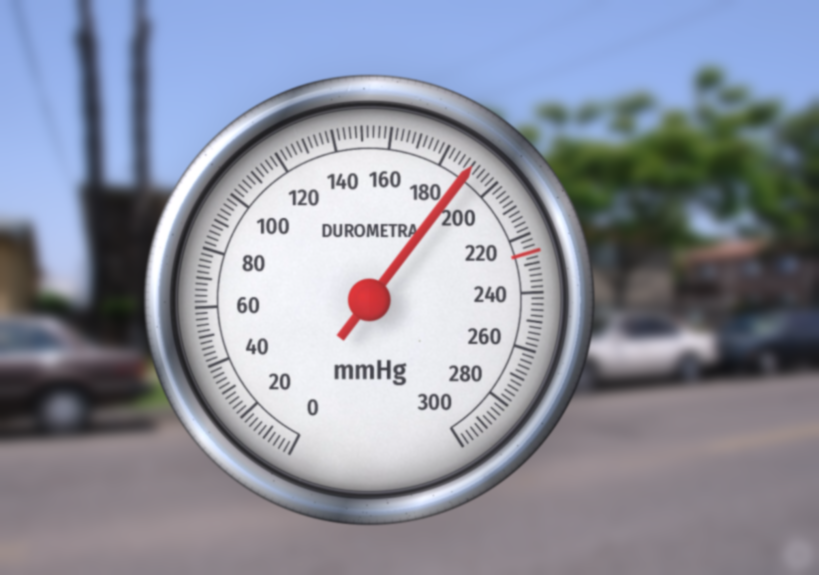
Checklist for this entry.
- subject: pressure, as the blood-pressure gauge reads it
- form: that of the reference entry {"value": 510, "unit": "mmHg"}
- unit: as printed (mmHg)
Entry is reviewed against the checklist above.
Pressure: {"value": 190, "unit": "mmHg"}
